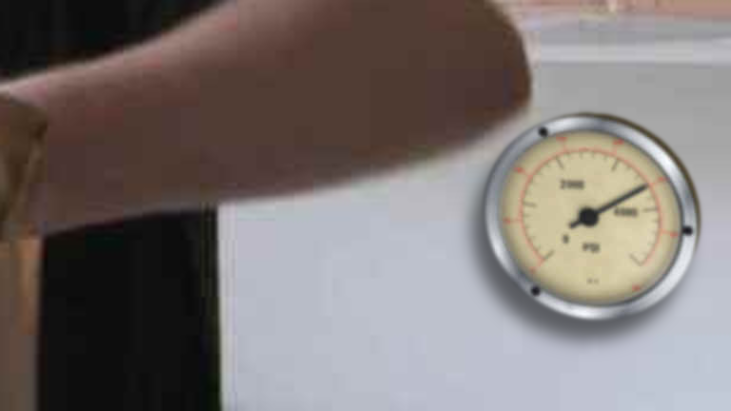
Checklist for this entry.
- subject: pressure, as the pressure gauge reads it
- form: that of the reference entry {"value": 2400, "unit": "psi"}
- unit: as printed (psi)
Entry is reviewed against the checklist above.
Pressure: {"value": 3600, "unit": "psi"}
